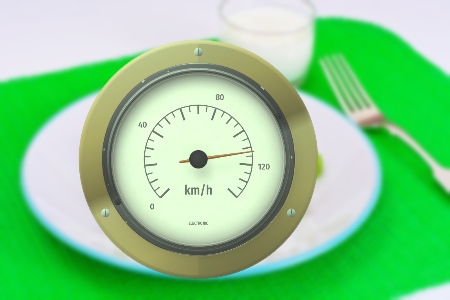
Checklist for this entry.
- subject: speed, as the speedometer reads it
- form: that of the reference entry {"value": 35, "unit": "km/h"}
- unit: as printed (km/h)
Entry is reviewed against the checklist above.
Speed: {"value": 112.5, "unit": "km/h"}
